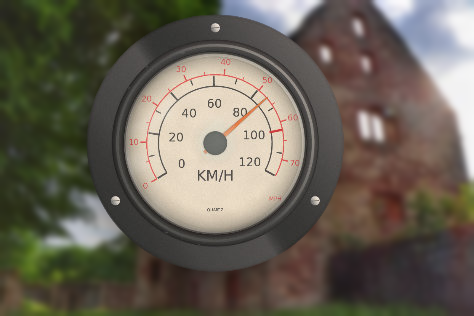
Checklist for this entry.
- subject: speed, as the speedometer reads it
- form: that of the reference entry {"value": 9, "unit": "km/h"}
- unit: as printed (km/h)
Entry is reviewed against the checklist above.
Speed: {"value": 85, "unit": "km/h"}
